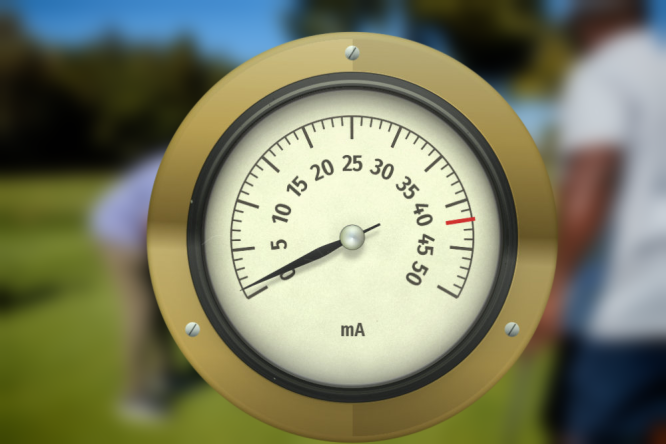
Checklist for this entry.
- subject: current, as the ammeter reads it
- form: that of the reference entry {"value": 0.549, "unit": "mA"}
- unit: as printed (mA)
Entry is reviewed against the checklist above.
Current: {"value": 1, "unit": "mA"}
